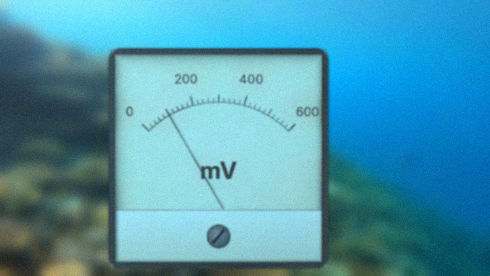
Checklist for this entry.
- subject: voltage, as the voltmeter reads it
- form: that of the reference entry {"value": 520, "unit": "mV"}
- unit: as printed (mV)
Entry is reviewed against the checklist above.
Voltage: {"value": 100, "unit": "mV"}
